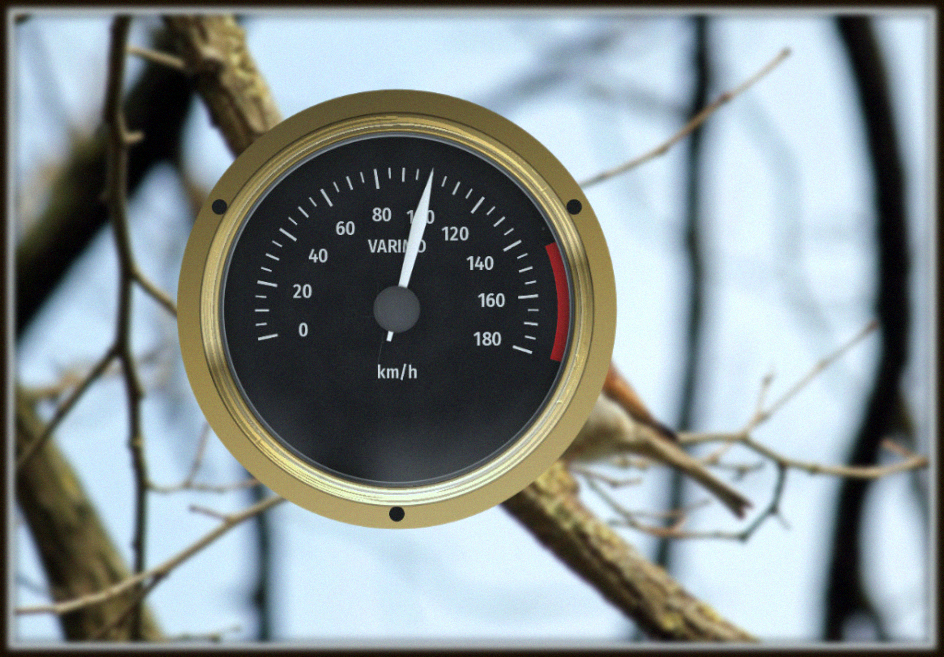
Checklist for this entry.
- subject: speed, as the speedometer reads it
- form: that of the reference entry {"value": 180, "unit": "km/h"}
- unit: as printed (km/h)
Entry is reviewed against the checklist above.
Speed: {"value": 100, "unit": "km/h"}
